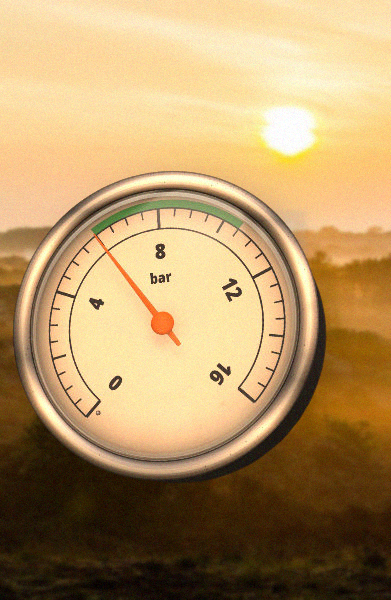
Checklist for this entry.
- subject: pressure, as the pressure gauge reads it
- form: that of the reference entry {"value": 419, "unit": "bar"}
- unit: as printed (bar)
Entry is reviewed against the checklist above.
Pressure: {"value": 6, "unit": "bar"}
